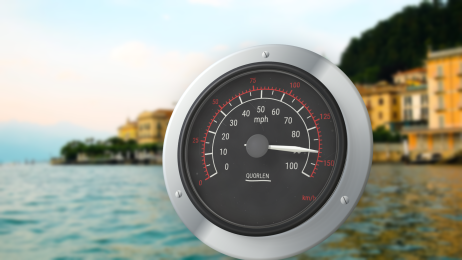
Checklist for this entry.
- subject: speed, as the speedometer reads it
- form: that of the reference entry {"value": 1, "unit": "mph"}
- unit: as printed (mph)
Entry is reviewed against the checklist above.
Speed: {"value": 90, "unit": "mph"}
